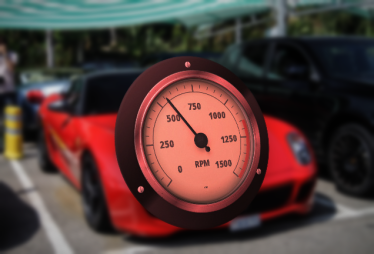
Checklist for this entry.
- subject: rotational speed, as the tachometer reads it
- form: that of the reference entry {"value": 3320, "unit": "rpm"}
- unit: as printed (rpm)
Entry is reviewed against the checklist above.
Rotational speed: {"value": 550, "unit": "rpm"}
